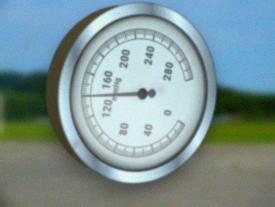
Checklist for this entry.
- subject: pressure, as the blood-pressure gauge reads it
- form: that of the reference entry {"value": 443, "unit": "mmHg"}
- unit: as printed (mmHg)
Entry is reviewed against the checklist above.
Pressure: {"value": 140, "unit": "mmHg"}
